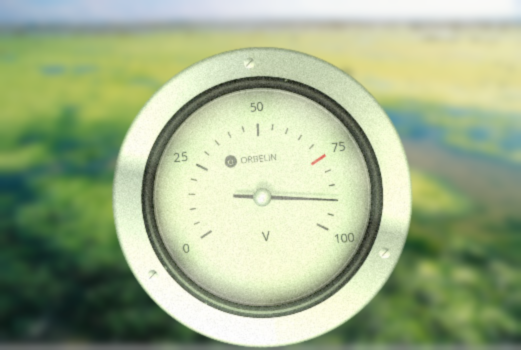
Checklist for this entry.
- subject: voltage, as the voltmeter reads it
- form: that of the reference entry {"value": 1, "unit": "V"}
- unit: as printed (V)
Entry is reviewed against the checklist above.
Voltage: {"value": 90, "unit": "V"}
